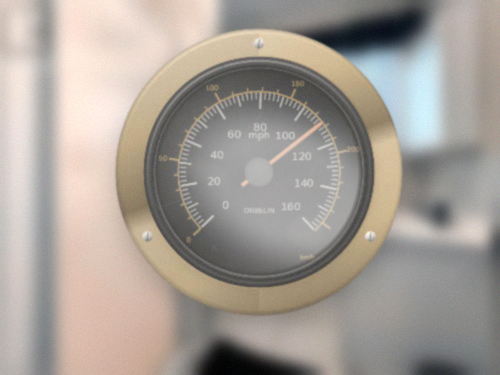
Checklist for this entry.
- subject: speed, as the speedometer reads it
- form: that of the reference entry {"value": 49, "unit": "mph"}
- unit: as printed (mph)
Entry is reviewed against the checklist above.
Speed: {"value": 110, "unit": "mph"}
